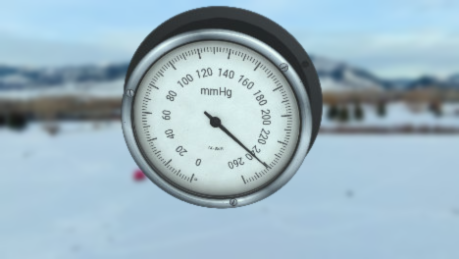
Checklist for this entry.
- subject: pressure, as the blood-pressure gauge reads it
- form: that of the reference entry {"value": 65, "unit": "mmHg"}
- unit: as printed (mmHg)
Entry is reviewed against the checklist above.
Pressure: {"value": 240, "unit": "mmHg"}
